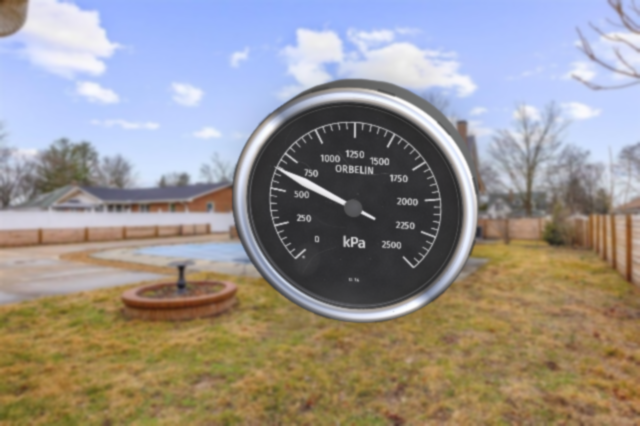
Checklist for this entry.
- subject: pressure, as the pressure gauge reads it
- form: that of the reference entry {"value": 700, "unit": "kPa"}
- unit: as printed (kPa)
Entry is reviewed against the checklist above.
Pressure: {"value": 650, "unit": "kPa"}
